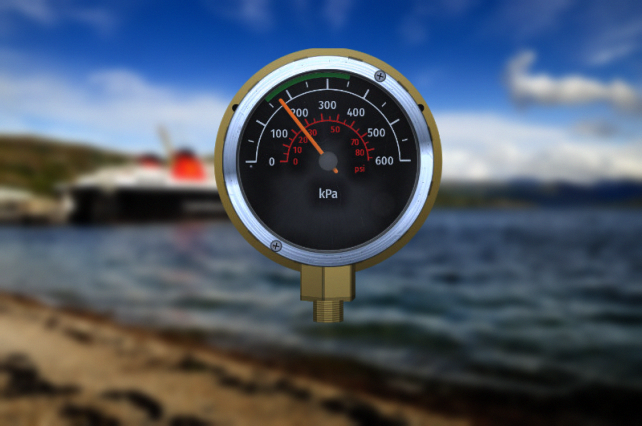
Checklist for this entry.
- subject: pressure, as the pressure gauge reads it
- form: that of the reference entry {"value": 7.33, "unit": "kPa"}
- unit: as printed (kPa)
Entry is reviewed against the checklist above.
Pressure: {"value": 175, "unit": "kPa"}
